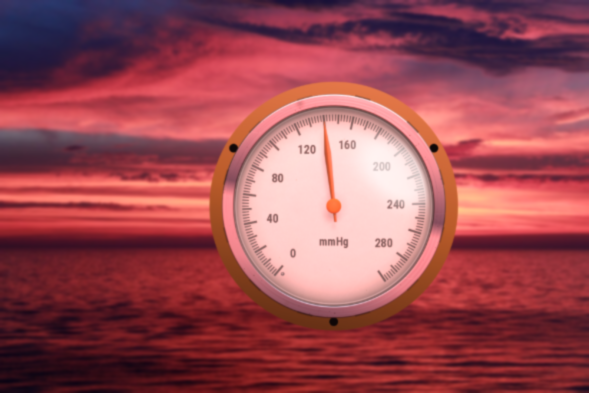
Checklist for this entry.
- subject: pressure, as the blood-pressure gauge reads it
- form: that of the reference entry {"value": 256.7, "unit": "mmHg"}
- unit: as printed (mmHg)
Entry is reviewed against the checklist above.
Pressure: {"value": 140, "unit": "mmHg"}
